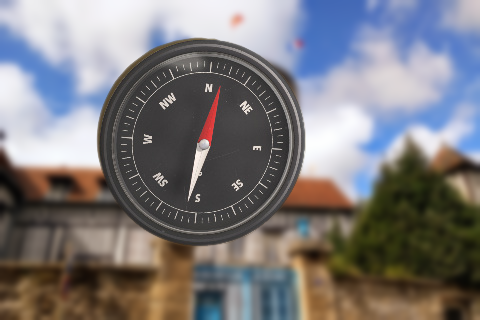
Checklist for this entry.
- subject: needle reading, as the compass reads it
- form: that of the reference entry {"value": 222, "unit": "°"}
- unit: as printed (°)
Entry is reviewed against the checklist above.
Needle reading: {"value": 10, "unit": "°"}
